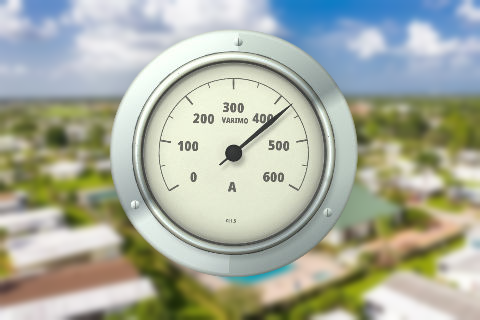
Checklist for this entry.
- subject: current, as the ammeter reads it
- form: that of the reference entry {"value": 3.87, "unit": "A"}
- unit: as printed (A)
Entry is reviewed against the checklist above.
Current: {"value": 425, "unit": "A"}
